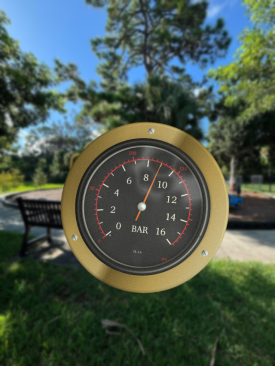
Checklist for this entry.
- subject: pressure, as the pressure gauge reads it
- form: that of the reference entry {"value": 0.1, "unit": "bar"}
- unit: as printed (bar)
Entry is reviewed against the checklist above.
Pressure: {"value": 9, "unit": "bar"}
